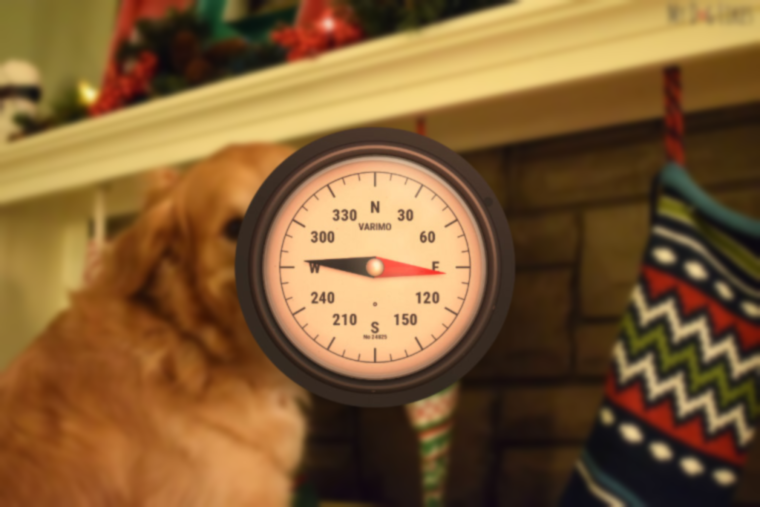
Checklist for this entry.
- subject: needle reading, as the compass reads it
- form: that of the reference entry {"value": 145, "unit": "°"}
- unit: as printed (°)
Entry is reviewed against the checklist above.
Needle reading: {"value": 95, "unit": "°"}
